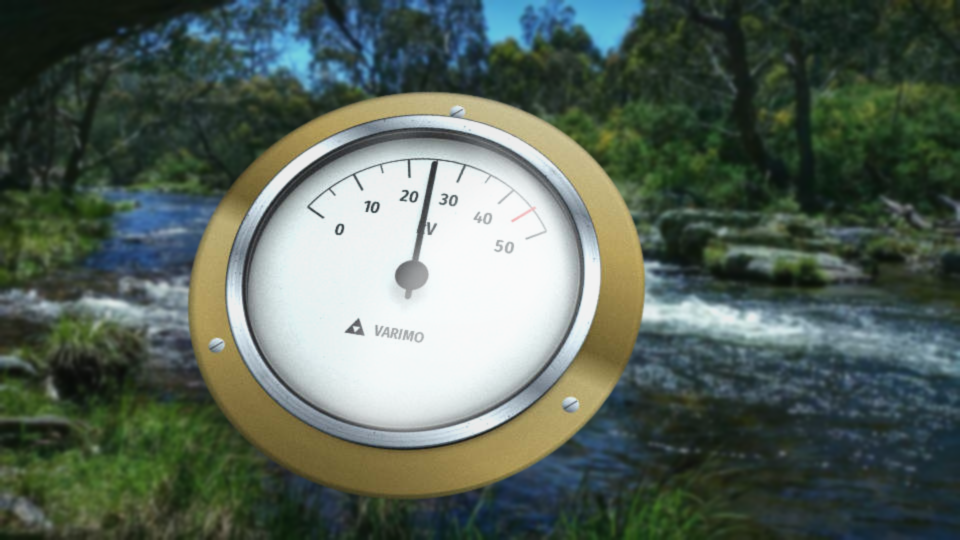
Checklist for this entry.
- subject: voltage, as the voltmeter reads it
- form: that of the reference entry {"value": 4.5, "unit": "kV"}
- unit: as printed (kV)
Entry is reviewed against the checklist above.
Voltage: {"value": 25, "unit": "kV"}
